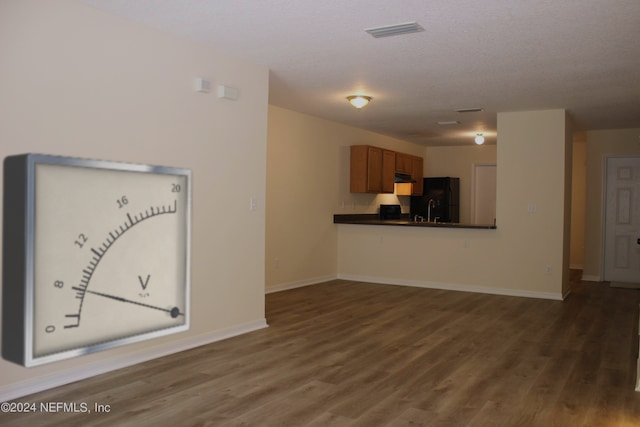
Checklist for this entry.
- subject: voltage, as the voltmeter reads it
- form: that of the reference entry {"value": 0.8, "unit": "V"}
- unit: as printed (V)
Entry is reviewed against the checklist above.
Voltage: {"value": 8, "unit": "V"}
